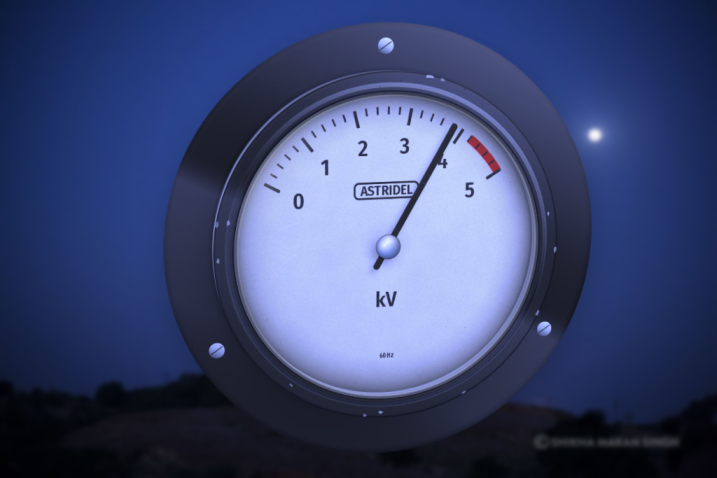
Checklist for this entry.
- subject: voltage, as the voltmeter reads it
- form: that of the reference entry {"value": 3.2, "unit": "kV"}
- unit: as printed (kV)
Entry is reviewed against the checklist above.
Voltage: {"value": 3.8, "unit": "kV"}
